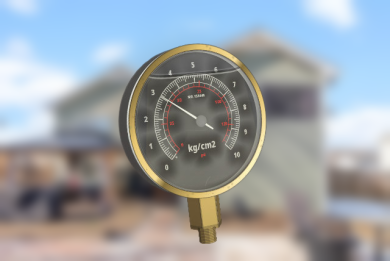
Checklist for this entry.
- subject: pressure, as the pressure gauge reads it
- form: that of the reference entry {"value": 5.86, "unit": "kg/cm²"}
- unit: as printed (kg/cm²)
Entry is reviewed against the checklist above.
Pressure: {"value": 3, "unit": "kg/cm²"}
